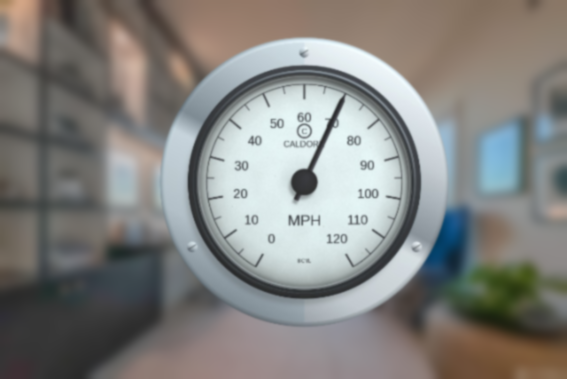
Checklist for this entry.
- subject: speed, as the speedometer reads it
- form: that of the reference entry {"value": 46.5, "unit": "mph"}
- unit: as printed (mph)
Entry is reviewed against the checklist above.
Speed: {"value": 70, "unit": "mph"}
